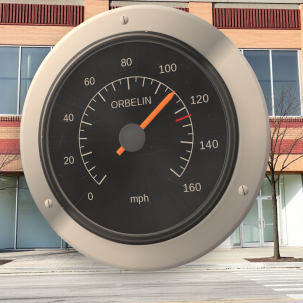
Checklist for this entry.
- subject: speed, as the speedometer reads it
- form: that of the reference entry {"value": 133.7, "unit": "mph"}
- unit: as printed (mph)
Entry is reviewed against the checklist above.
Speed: {"value": 110, "unit": "mph"}
